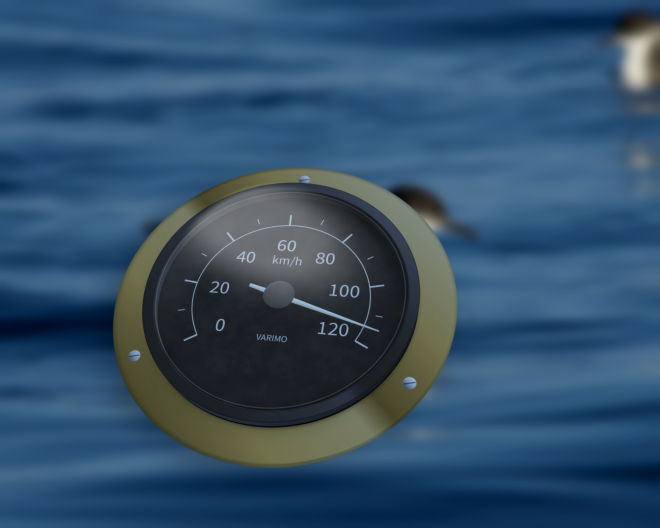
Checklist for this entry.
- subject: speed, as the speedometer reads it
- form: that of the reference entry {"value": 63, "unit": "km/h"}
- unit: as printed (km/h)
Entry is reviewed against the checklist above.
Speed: {"value": 115, "unit": "km/h"}
